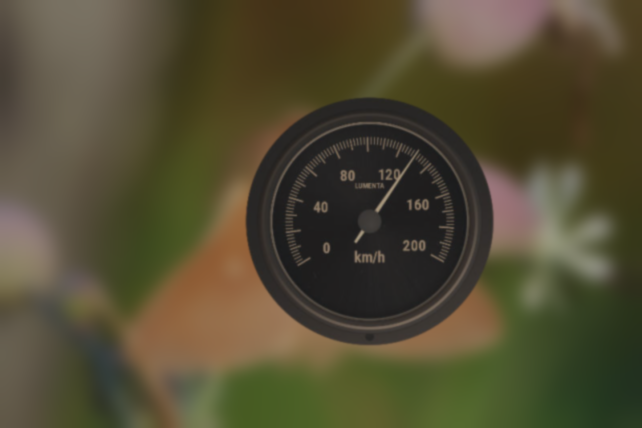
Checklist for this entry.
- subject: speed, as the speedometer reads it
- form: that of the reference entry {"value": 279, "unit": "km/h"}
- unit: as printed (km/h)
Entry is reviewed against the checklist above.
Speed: {"value": 130, "unit": "km/h"}
